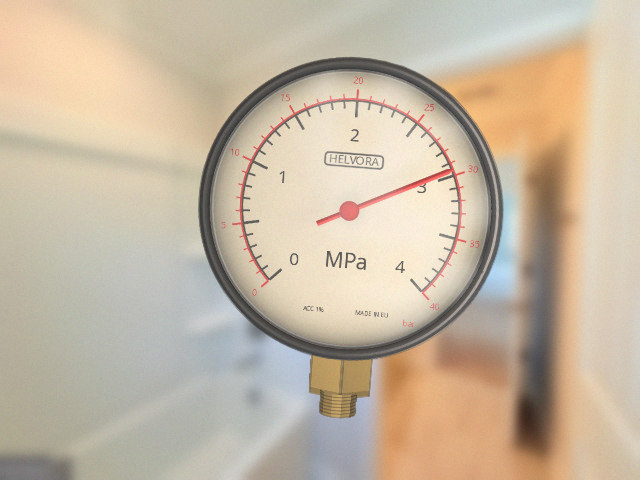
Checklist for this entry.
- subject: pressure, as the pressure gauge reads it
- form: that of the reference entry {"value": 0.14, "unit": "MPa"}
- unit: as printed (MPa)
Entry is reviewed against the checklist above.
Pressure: {"value": 2.95, "unit": "MPa"}
